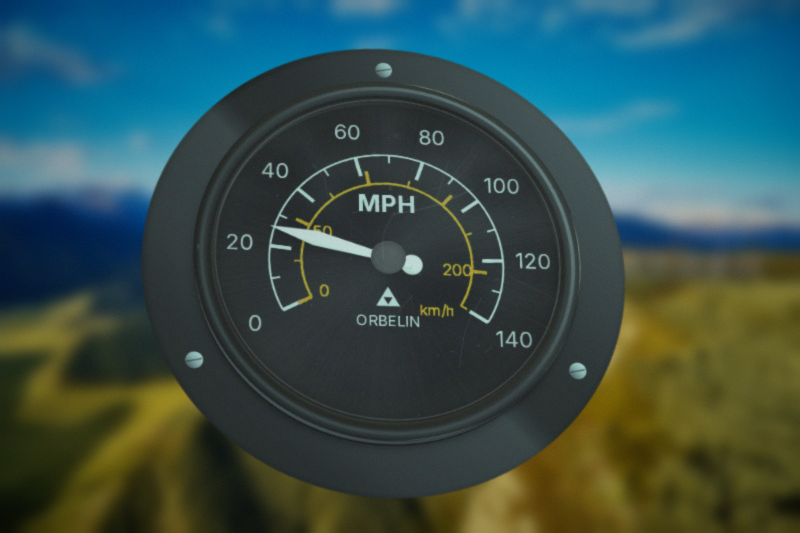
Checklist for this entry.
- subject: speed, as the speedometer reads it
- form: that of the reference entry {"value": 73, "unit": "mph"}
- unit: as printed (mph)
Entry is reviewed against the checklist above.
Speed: {"value": 25, "unit": "mph"}
